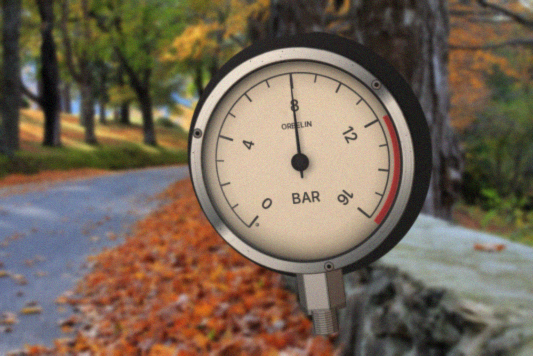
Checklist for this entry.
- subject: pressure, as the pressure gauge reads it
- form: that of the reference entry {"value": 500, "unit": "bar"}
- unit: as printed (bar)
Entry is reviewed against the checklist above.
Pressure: {"value": 8, "unit": "bar"}
